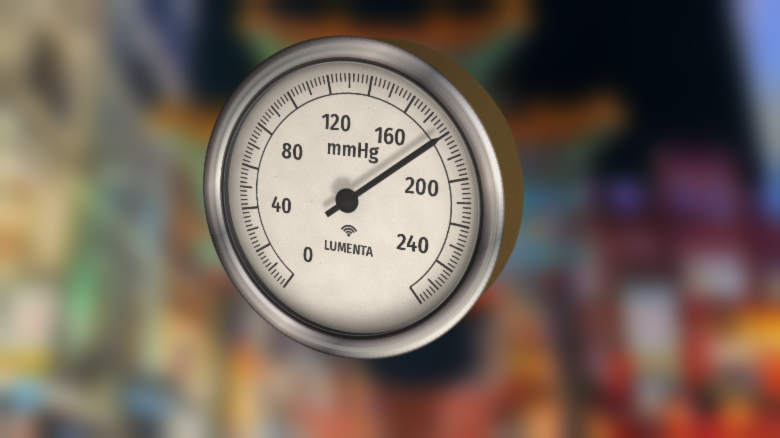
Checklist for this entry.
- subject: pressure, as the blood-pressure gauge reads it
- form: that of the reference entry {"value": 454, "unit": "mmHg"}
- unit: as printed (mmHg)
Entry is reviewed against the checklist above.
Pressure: {"value": 180, "unit": "mmHg"}
